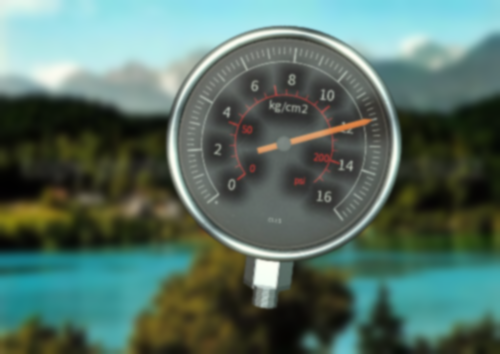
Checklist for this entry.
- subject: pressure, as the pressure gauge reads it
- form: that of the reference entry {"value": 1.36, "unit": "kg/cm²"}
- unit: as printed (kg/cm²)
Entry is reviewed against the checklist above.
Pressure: {"value": 12, "unit": "kg/cm²"}
